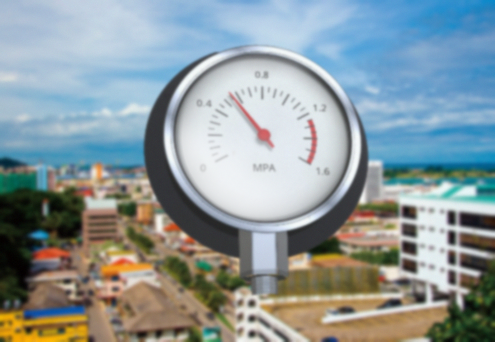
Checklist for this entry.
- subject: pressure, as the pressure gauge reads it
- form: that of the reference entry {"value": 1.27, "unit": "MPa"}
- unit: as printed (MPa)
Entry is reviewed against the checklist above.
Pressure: {"value": 0.55, "unit": "MPa"}
